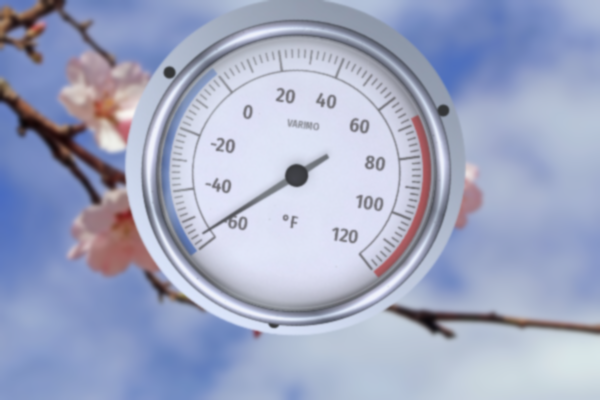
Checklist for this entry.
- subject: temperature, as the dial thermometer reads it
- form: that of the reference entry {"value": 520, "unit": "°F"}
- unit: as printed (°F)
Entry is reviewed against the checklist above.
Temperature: {"value": -56, "unit": "°F"}
